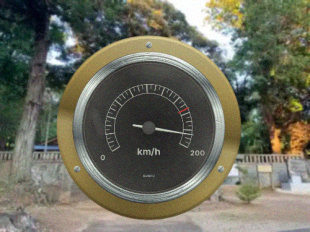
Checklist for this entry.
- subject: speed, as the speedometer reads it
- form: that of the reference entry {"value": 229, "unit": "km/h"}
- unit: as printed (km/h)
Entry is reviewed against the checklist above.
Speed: {"value": 185, "unit": "km/h"}
